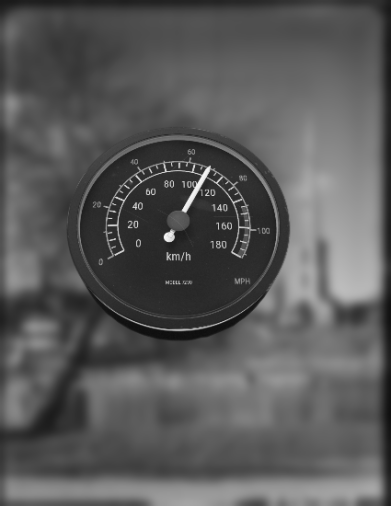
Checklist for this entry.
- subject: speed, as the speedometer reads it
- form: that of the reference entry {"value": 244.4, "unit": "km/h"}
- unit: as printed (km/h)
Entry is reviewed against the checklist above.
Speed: {"value": 110, "unit": "km/h"}
